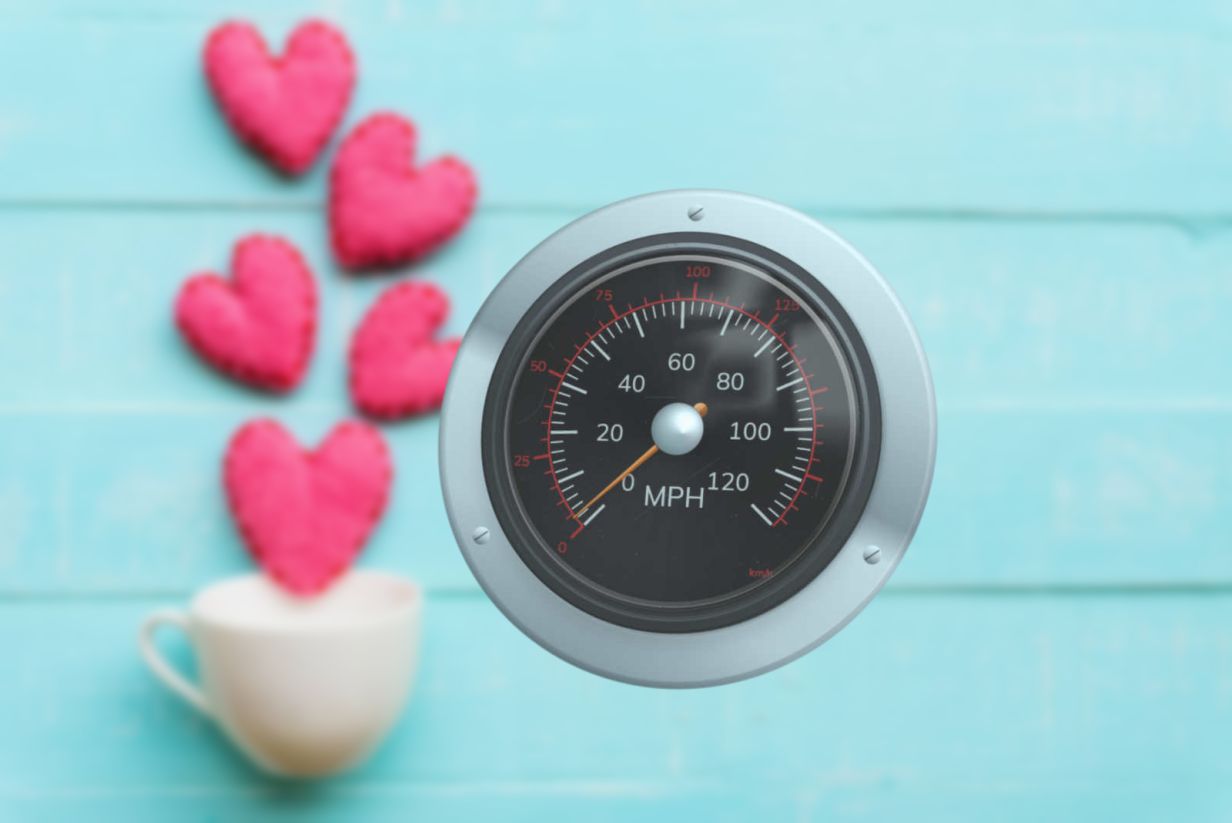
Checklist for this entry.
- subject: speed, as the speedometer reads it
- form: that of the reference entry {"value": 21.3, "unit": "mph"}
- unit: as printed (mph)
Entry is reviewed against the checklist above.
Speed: {"value": 2, "unit": "mph"}
